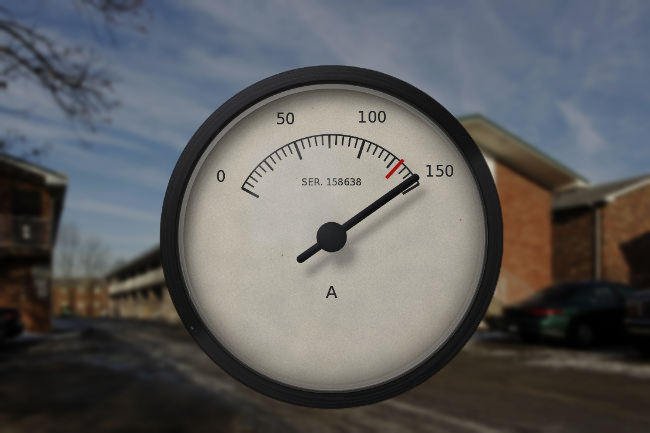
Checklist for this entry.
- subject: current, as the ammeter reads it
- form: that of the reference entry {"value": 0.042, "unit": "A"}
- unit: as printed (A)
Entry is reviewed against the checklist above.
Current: {"value": 145, "unit": "A"}
